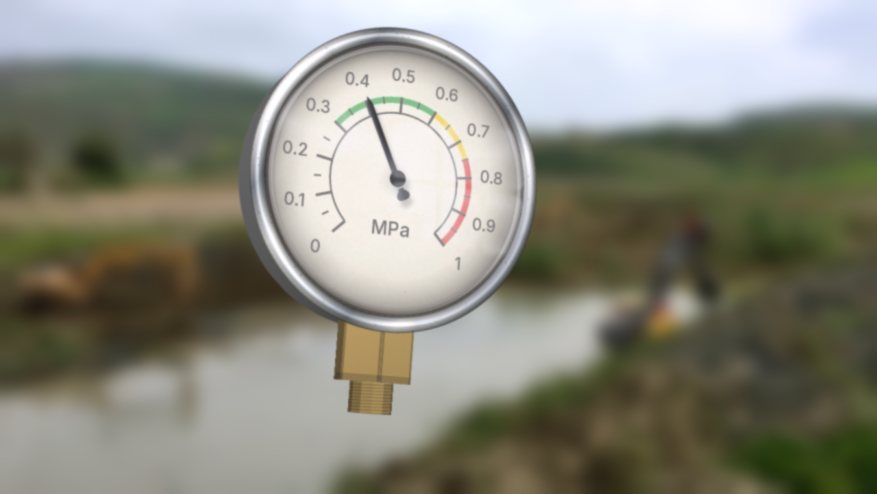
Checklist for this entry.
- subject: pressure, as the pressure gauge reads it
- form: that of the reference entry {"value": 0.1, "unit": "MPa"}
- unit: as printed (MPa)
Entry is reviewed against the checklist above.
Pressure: {"value": 0.4, "unit": "MPa"}
